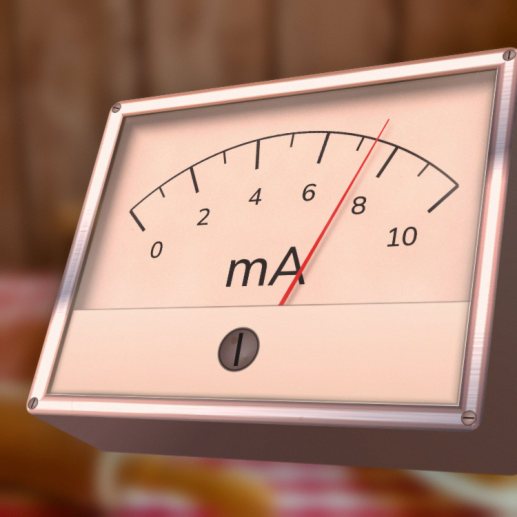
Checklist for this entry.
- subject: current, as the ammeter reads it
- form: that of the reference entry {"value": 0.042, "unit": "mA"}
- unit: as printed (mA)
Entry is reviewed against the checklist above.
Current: {"value": 7.5, "unit": "mA"}
